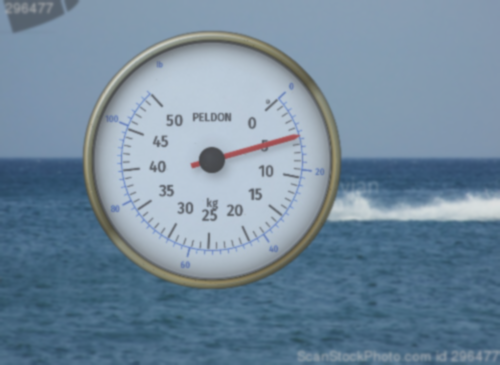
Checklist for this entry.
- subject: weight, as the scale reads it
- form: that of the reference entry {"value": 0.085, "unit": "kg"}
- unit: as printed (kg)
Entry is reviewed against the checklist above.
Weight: {"value": 5, "unit": "kg"}
